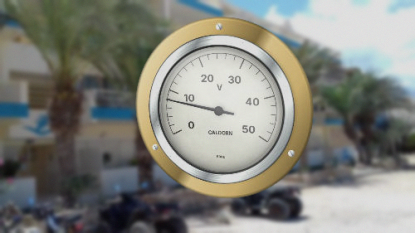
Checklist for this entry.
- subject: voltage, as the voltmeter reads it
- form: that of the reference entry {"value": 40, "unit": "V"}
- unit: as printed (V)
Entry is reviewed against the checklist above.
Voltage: {"value": 8, "unit": "V"}
